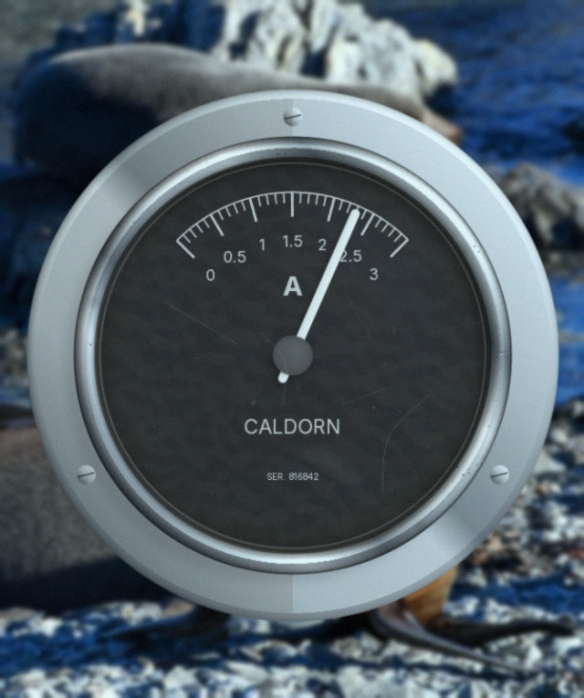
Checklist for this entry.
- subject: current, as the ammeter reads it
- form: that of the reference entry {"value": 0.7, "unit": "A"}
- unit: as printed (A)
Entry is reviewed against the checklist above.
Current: {"value": 2.3, "unit": "A"}
